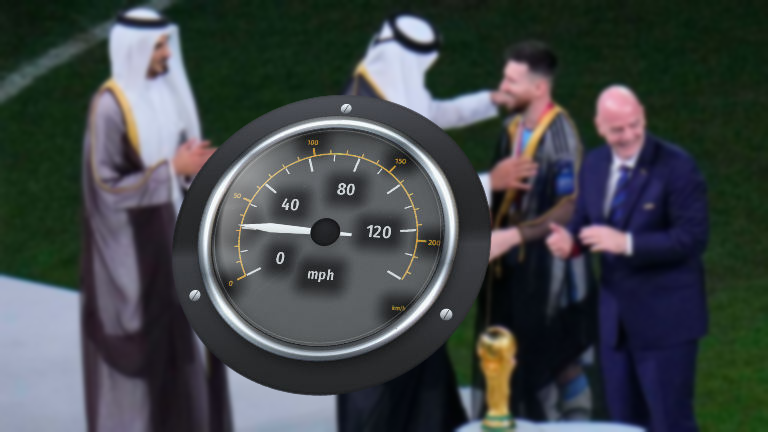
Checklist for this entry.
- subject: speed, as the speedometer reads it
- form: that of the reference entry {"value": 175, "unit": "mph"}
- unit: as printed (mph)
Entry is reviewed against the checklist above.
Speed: {"value": 20, "unit": "mph"}
